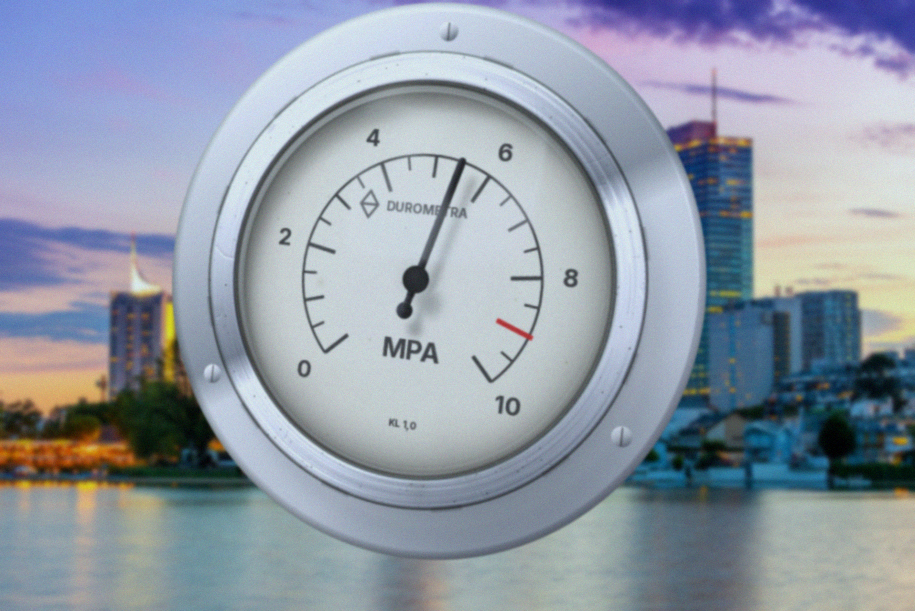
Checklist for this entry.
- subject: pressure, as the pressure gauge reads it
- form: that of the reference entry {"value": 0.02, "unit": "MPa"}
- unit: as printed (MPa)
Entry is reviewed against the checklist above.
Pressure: {"value": 5.5, "unit": "MPa"}
